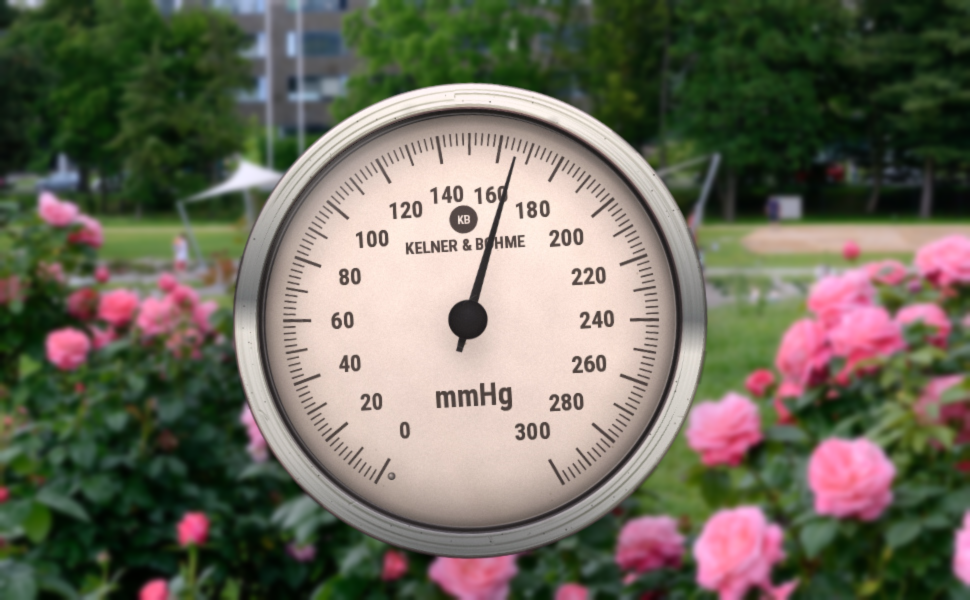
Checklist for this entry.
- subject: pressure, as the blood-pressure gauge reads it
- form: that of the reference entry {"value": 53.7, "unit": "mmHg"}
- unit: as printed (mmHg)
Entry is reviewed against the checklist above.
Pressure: {"value": 166, "unit": "mmHg"}
